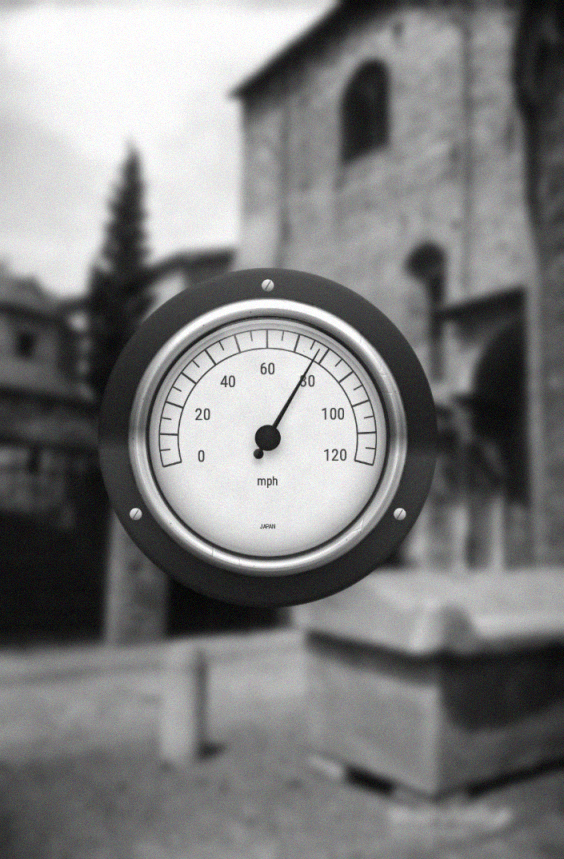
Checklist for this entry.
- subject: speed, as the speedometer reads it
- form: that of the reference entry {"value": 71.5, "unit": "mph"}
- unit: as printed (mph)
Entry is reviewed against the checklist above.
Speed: {"value": 77.5, "unit": "mph"}
